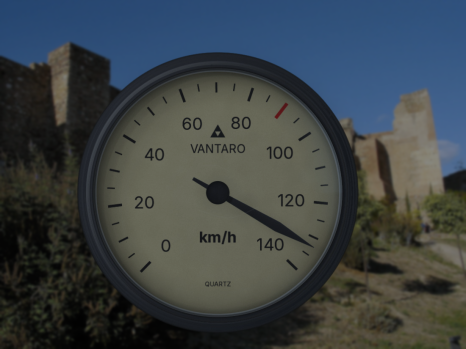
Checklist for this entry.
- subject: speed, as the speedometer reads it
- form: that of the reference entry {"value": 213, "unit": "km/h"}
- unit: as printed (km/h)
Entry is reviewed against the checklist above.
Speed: {"value": 132.5, "unit": "km/h"}
